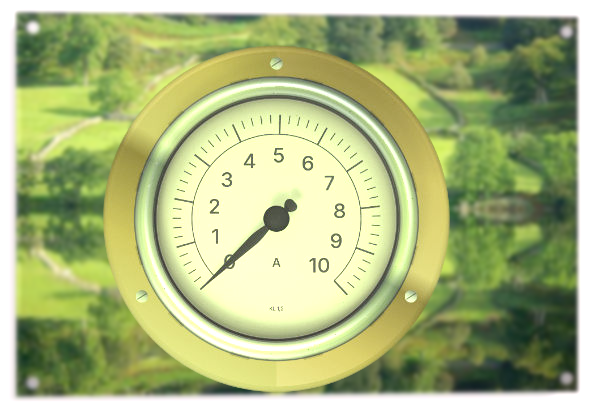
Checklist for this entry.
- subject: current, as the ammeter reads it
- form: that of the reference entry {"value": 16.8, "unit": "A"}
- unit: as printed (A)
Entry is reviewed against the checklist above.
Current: {"value": 0, "unit": "A"}
